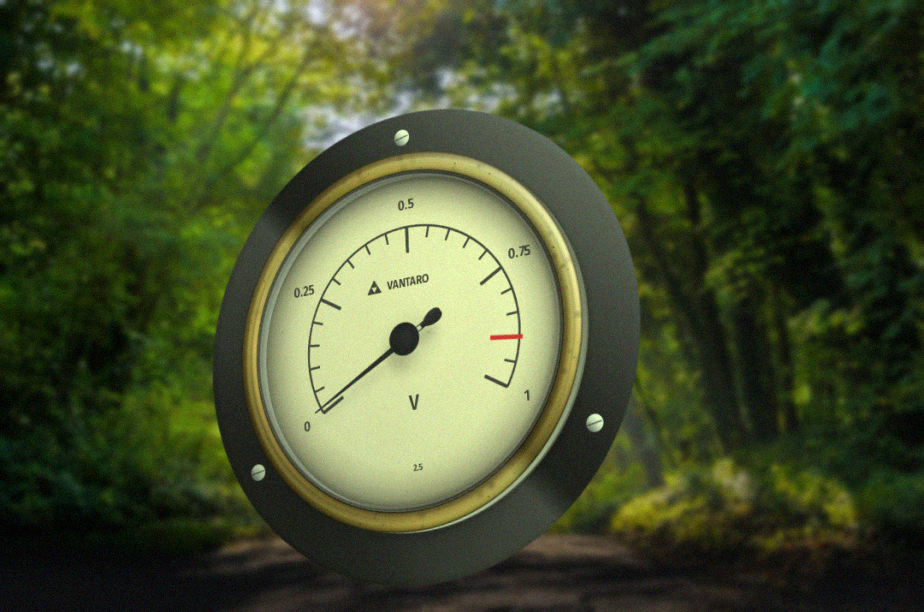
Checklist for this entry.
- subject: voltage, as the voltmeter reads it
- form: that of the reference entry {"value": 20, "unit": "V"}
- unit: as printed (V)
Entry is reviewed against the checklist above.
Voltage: {"value": 0, "unit": "V"}
